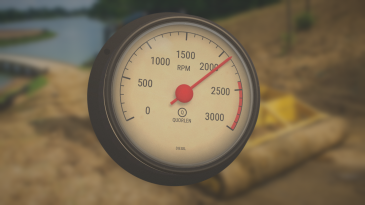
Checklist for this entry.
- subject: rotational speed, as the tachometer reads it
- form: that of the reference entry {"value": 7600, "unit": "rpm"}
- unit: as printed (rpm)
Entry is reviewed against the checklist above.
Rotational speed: {"value": 2100, "unit": "rpm"}
